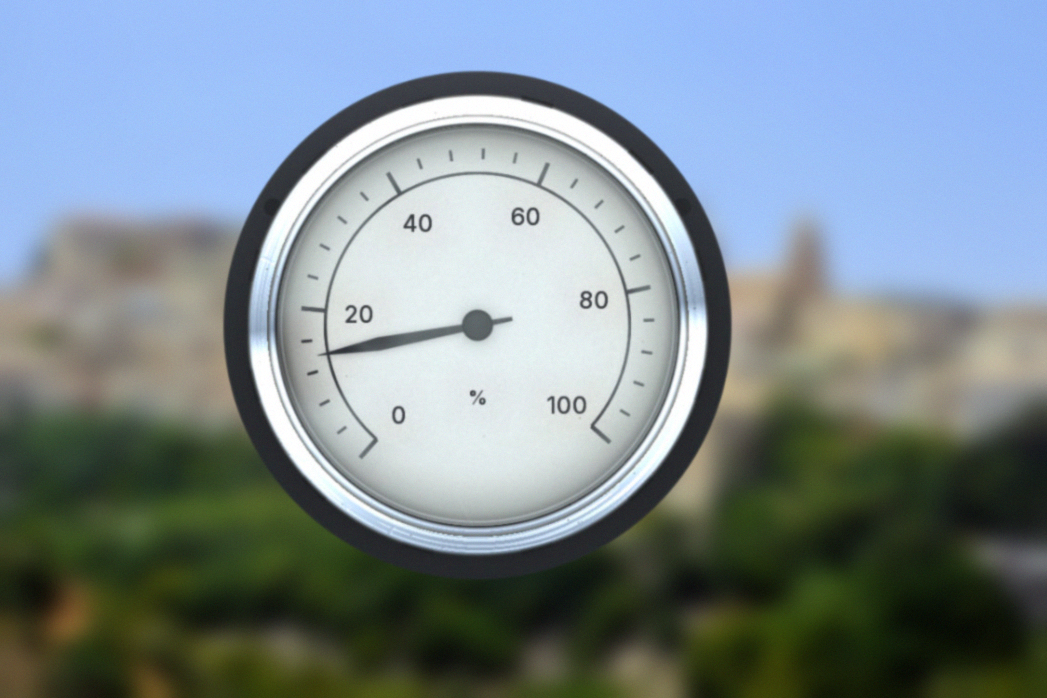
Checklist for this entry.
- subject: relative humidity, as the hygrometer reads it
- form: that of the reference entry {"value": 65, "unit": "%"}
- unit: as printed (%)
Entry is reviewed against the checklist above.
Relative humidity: {"value": 14, "unit": "%"}
